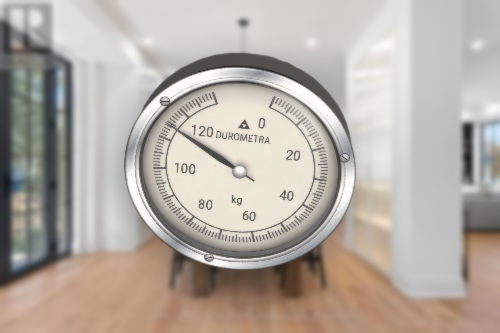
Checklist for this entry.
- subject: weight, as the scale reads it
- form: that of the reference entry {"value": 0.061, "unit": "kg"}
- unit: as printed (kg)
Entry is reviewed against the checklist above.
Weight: {"value": 115, "unit": "kg"}
